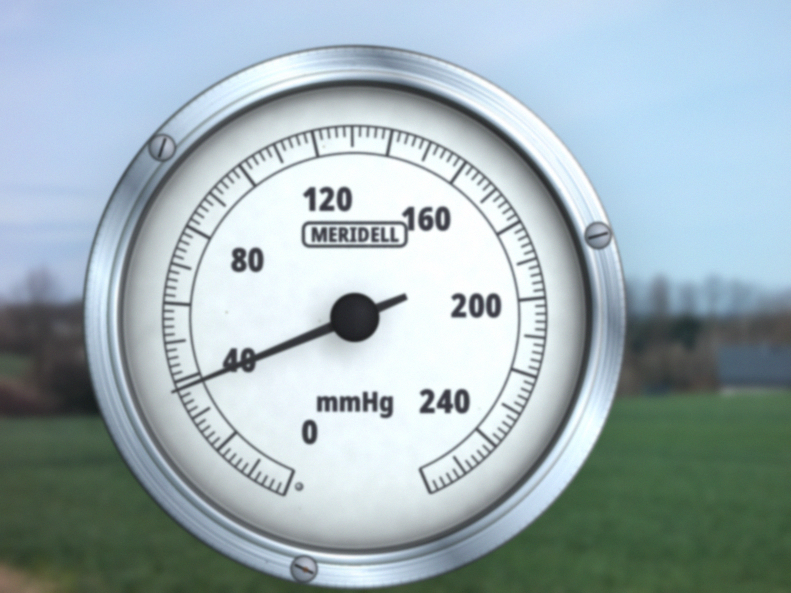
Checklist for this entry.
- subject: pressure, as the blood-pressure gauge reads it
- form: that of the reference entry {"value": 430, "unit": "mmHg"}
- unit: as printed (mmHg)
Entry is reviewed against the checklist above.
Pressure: {"value": 38, "unit": "mmHg"}
